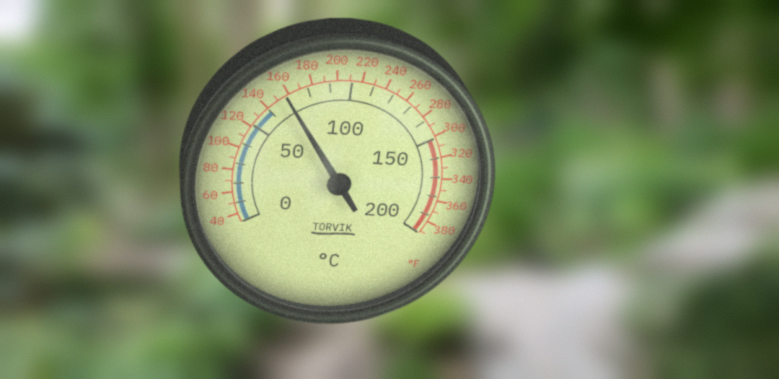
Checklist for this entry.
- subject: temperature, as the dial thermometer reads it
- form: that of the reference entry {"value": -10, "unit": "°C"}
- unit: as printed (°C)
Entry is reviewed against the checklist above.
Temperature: {"value": 70, "unit": "°C"}
